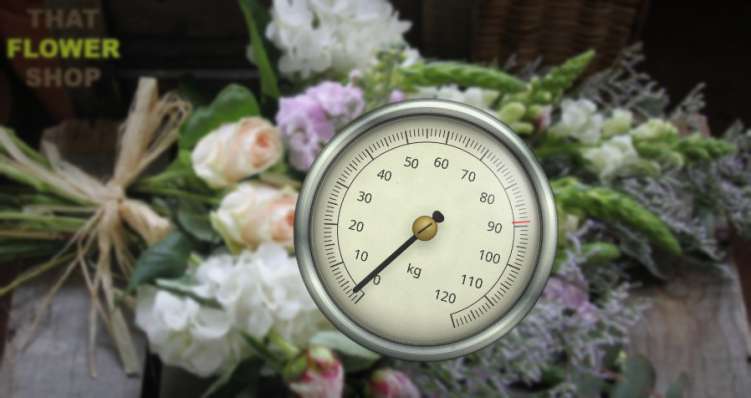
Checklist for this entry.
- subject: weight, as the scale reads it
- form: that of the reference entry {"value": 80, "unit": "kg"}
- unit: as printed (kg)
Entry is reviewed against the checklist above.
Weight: {"value": 2, "unit": "kg"}
